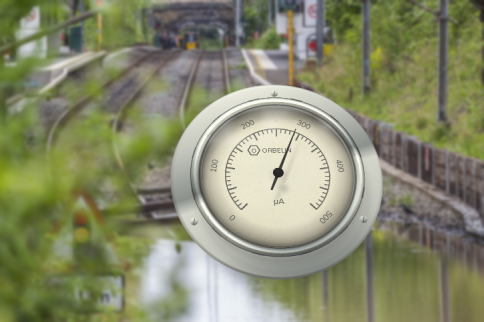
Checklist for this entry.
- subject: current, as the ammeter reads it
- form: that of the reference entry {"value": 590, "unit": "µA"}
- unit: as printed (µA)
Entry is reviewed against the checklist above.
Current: {"value": 290, "unit": "µA"}
